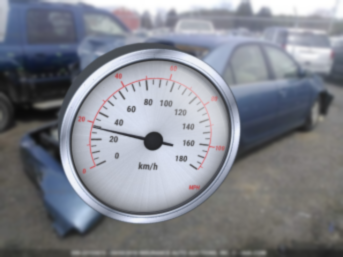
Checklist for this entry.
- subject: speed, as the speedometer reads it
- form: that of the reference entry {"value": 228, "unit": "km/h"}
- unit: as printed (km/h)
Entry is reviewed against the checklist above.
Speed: {"value": 30, "unit": "km/h"}
